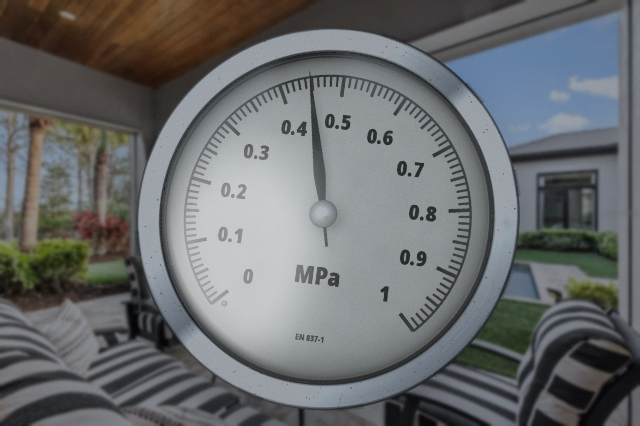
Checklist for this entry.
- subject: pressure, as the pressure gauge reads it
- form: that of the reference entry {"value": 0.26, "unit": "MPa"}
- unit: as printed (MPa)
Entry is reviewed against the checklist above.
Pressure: {"value": 0.45, "unit": "MPa"}
